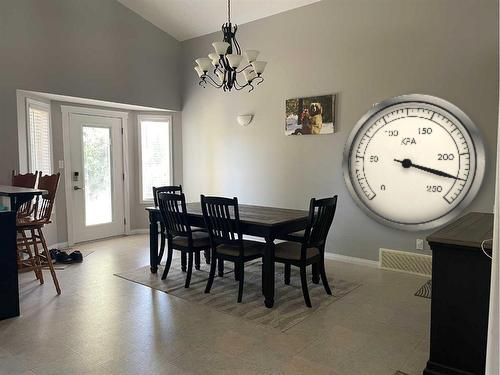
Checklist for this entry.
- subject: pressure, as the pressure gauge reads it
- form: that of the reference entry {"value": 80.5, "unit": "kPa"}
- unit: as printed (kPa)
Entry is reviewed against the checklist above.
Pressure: {"value": 225, "unit": "kPa"}
